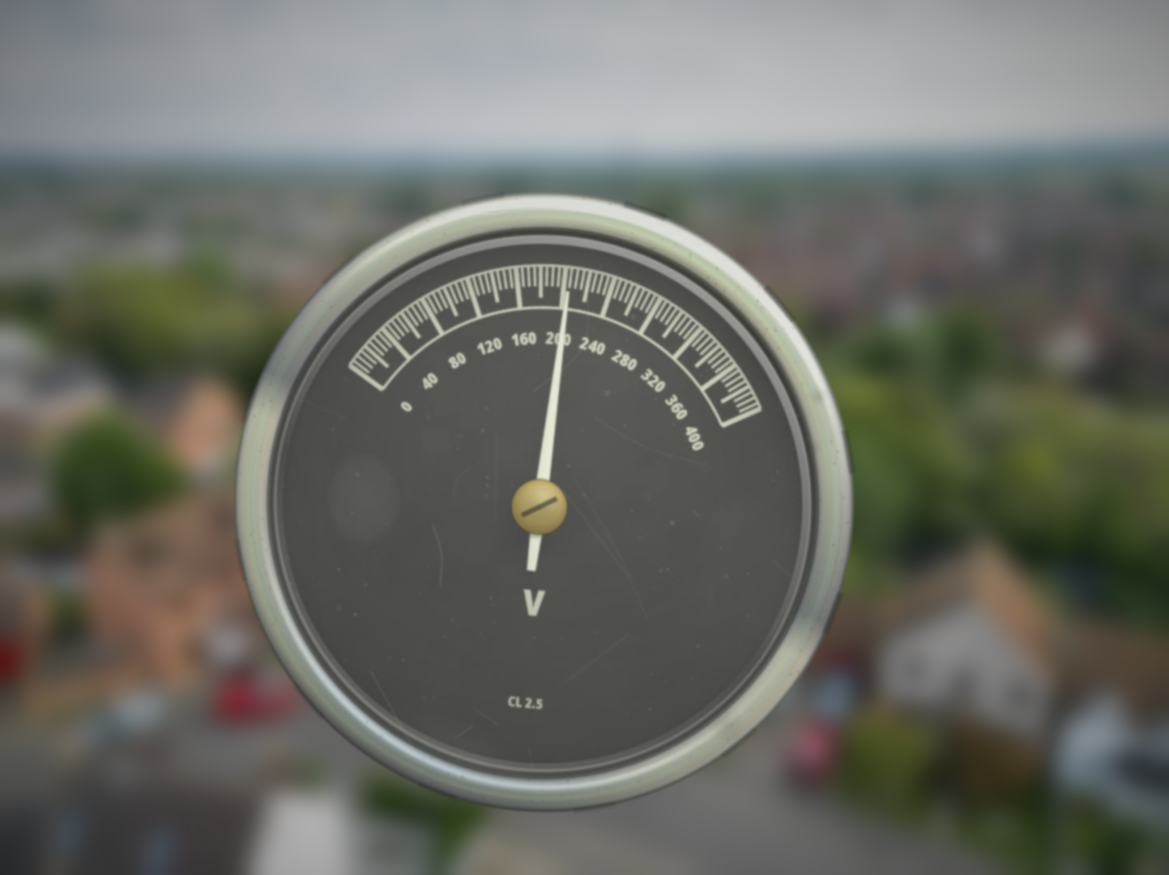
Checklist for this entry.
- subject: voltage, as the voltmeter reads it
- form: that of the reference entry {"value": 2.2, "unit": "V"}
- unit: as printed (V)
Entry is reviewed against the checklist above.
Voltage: {"value": 205, "unit": "V"}
